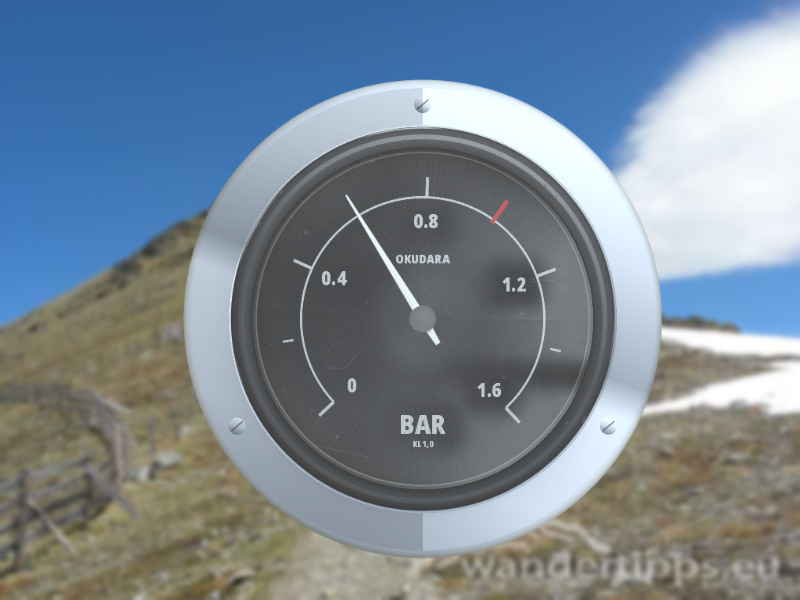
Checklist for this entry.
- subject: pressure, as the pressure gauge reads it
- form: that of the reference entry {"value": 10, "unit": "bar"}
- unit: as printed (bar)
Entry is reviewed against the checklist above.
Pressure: {"value": 0.6, "unit": "bar"}
